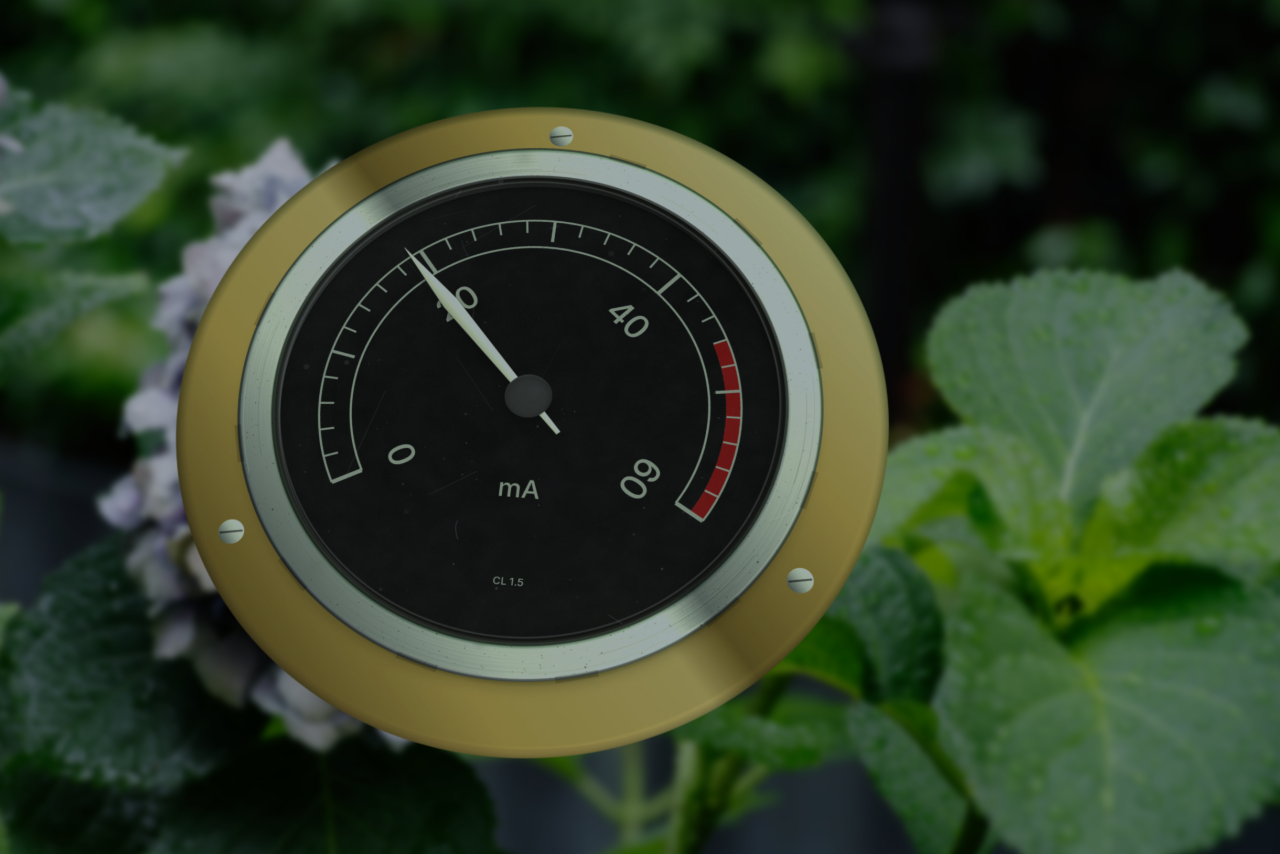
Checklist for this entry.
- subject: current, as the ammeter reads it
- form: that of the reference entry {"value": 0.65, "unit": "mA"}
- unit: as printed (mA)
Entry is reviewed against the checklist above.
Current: {"value": 19, "unit": "mA"}
